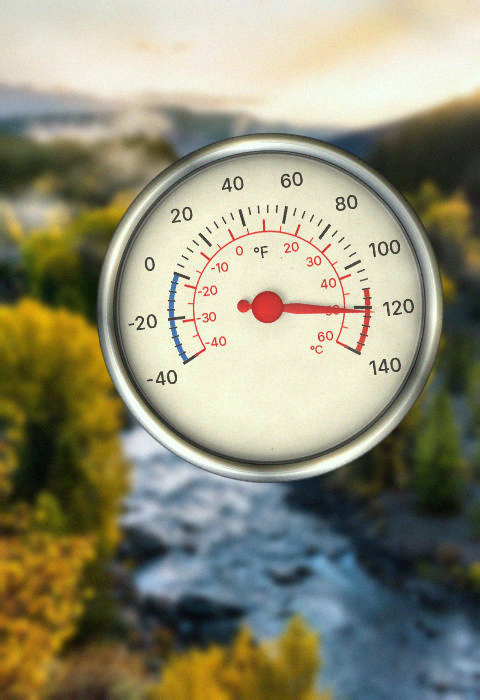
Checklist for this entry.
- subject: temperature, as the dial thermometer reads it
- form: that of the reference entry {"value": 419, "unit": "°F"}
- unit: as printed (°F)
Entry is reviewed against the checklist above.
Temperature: {"value": 122, "unit": "°F"}
